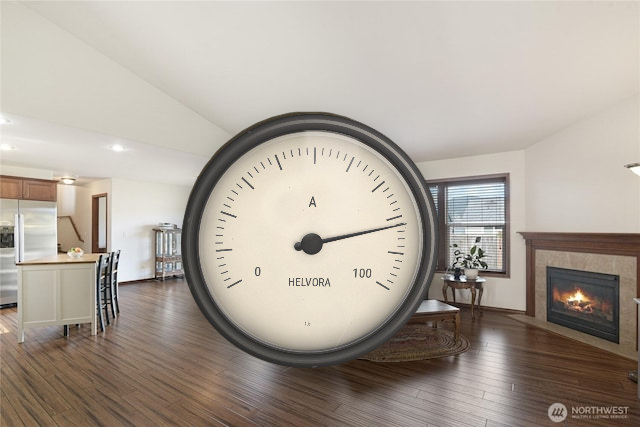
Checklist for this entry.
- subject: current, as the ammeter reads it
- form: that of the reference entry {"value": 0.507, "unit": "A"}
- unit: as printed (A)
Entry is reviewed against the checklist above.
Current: {"value": 82, "unit": "A"}
